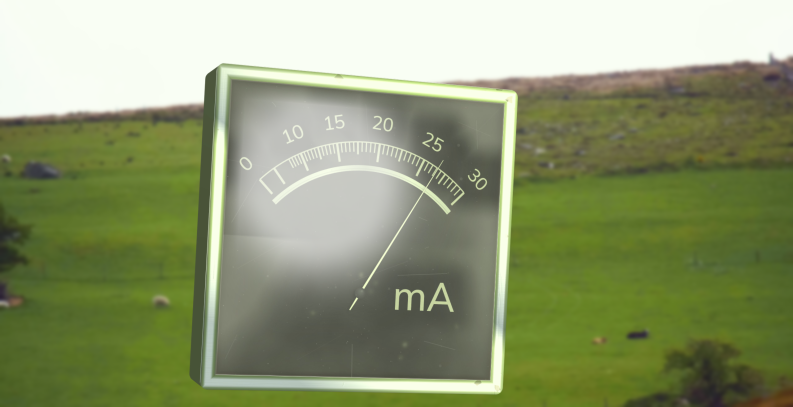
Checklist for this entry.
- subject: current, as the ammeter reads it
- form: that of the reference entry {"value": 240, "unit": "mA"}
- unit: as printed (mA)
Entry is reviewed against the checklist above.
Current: {"value": 26.5, "unit": "mA"}
